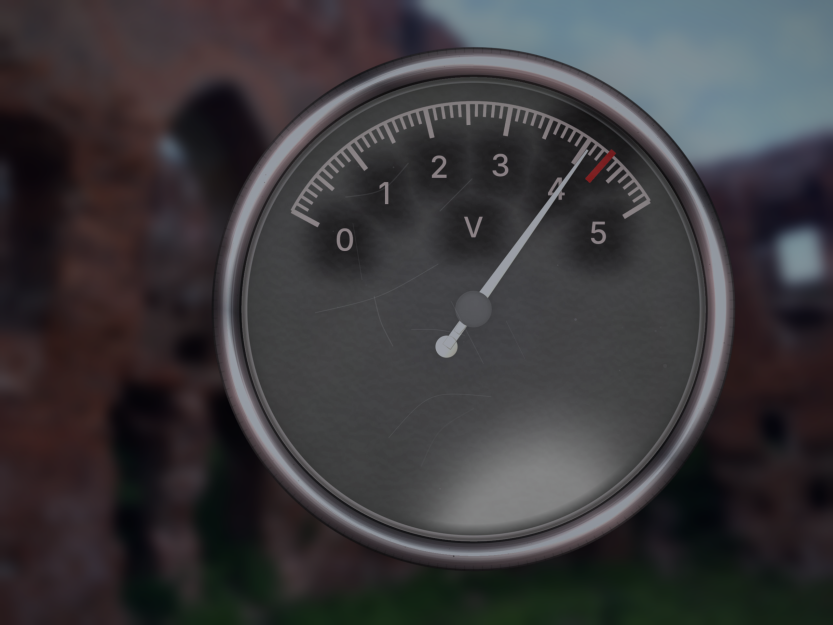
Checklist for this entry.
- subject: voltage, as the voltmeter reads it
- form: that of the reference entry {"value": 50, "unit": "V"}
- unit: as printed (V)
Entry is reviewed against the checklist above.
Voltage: {"value": 4.05, "unit": "V"}
